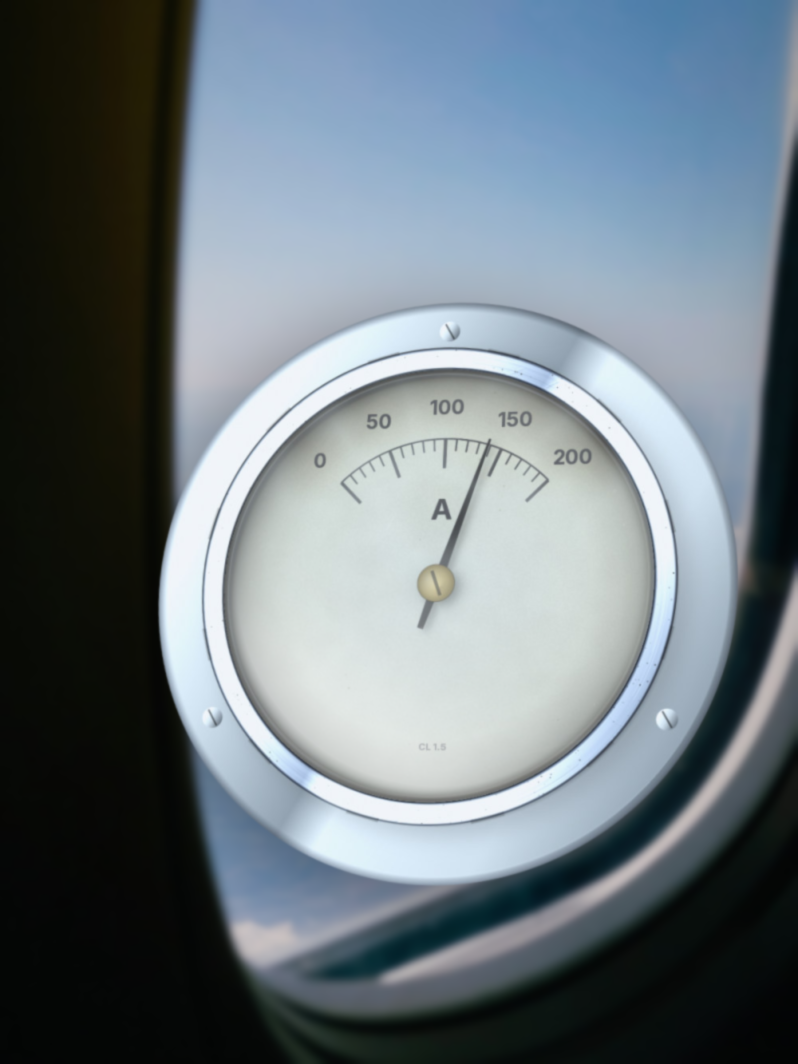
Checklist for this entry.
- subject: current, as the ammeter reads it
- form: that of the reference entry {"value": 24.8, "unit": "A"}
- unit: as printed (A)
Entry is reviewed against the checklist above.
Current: {"value": 140, "unit": "A"}
